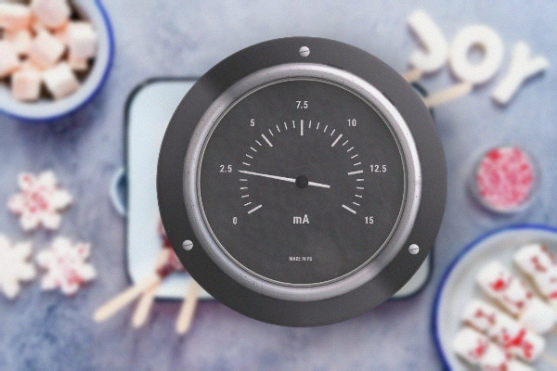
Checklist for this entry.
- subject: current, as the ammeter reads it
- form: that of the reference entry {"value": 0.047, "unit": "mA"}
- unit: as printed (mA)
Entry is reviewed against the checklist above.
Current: {"value": 2.5, "unit": "mA"}
